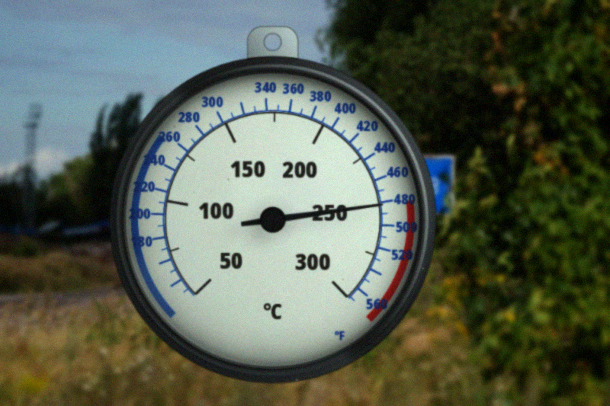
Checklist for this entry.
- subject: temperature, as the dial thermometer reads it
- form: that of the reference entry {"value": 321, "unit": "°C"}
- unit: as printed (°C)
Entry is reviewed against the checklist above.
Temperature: {"value": 250, "unit": "°C"}
